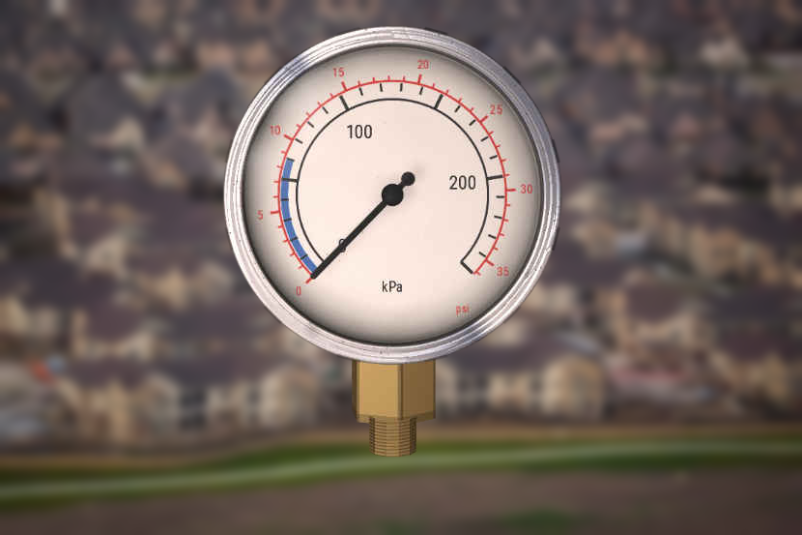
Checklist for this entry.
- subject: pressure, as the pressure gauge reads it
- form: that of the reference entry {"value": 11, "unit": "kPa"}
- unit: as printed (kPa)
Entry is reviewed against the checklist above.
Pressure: {"value": 0, "unit": "kPa"}
